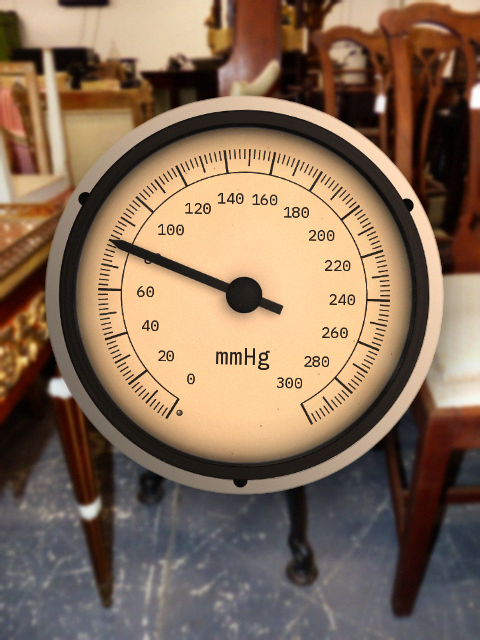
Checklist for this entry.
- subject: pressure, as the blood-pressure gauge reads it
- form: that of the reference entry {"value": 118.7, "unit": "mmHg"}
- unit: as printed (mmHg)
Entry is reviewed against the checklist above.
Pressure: {"value": 80, "unit": "mmHg"}
